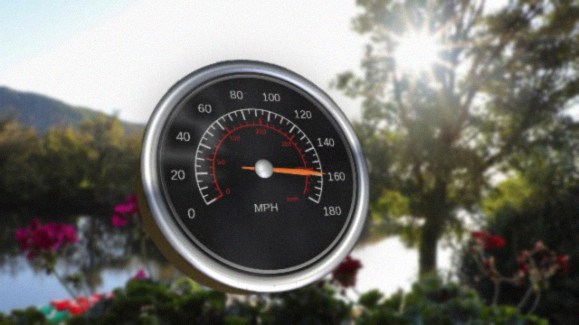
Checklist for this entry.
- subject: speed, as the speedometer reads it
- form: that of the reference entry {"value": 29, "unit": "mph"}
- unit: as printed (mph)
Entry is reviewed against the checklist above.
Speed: {"value": 160, "unit": "mph"}
